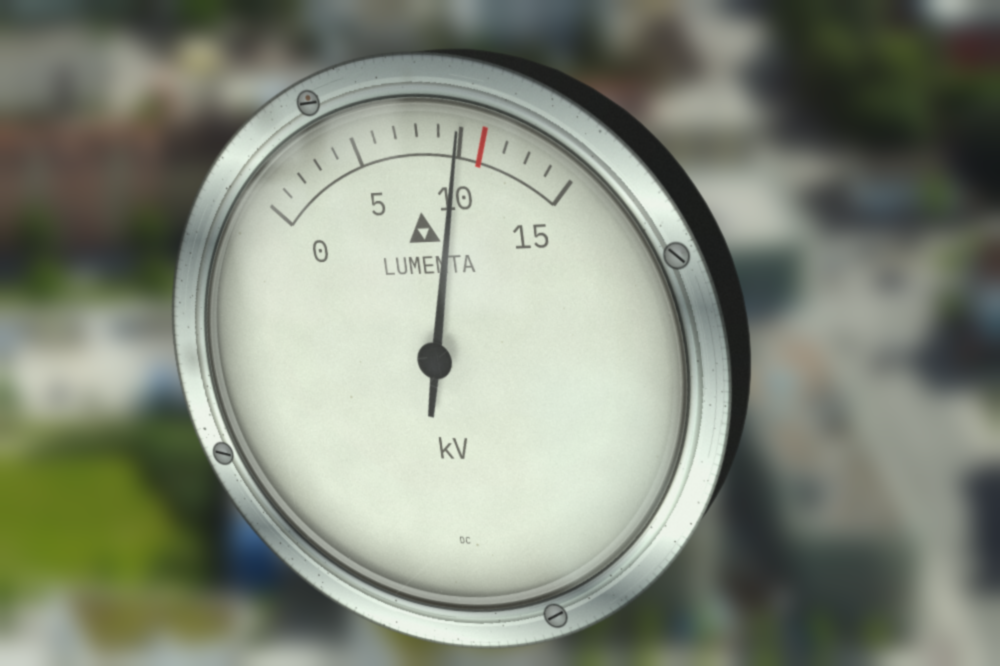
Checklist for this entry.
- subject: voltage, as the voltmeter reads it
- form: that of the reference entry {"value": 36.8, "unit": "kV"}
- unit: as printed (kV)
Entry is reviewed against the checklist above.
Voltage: {"value": 10, "unit": "kV"}
